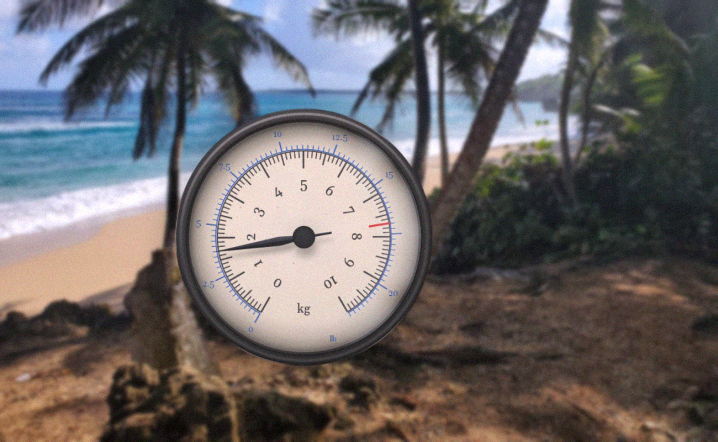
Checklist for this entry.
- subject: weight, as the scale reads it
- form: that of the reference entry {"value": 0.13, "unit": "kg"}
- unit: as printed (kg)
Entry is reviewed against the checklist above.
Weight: {"value": 1.7, "unit": "kg"}
